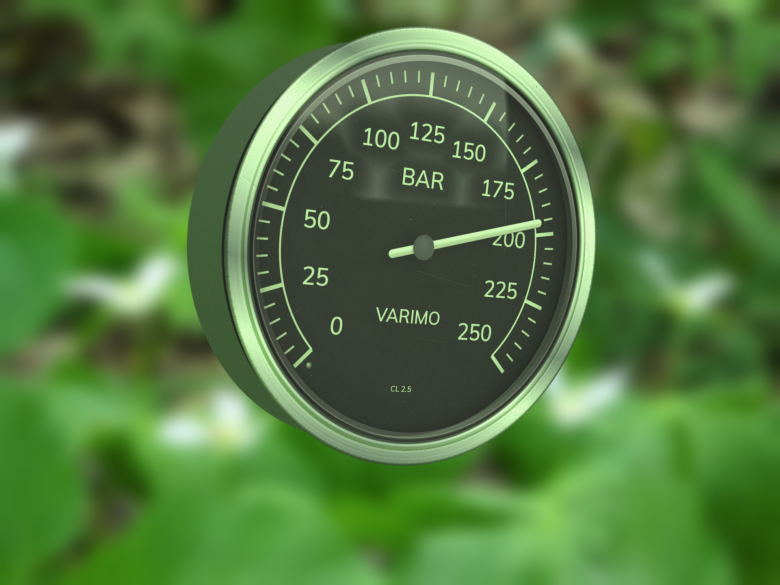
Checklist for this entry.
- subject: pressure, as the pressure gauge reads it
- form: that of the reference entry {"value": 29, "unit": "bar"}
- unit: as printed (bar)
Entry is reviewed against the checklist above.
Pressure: {"value": 195, "unit": "bar"}
